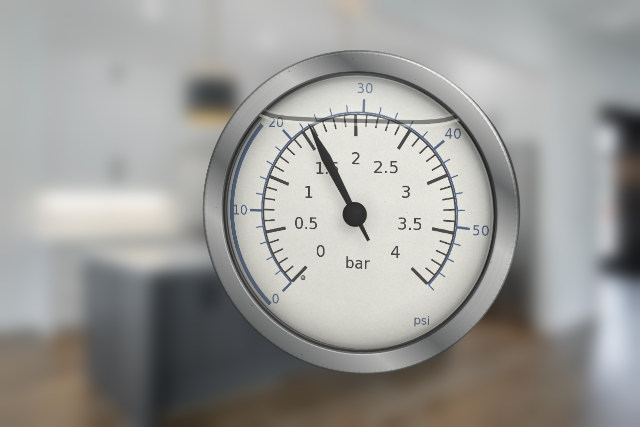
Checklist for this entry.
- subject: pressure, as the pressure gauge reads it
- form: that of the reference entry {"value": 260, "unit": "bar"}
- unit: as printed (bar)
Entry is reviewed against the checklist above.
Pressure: {"value": 1.6, "unit": "bar"}
